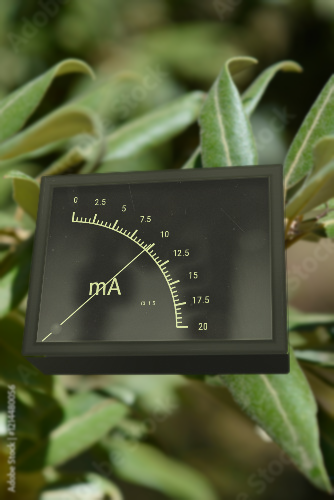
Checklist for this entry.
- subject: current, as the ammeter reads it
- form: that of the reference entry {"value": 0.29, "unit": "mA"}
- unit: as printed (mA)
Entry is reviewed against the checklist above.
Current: {"value": 10, "unit": "mA"}
